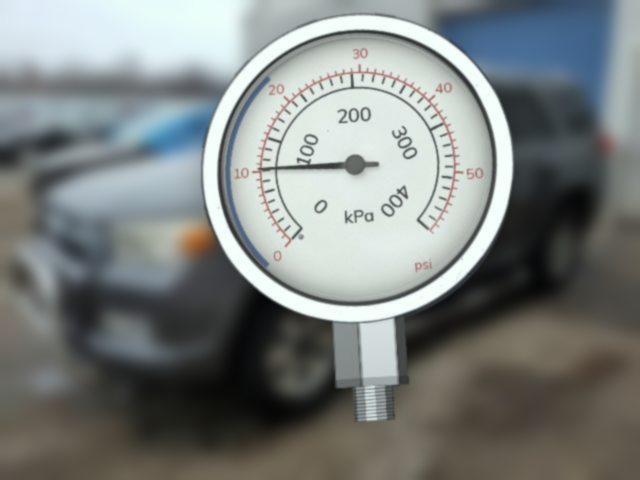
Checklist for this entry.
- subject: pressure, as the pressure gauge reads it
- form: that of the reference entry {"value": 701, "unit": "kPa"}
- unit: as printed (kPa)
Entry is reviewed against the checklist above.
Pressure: {"value": 70, "unit": "kPa"}
